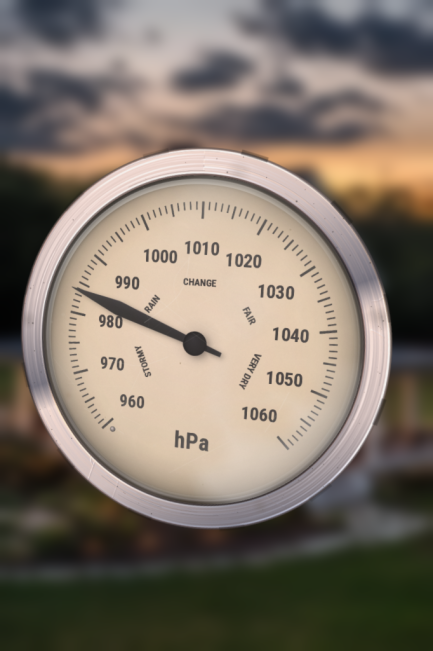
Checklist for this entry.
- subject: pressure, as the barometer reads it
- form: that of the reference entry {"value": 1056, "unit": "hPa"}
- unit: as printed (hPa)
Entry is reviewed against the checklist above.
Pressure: {"value": 984, "unit": "hPa"}
